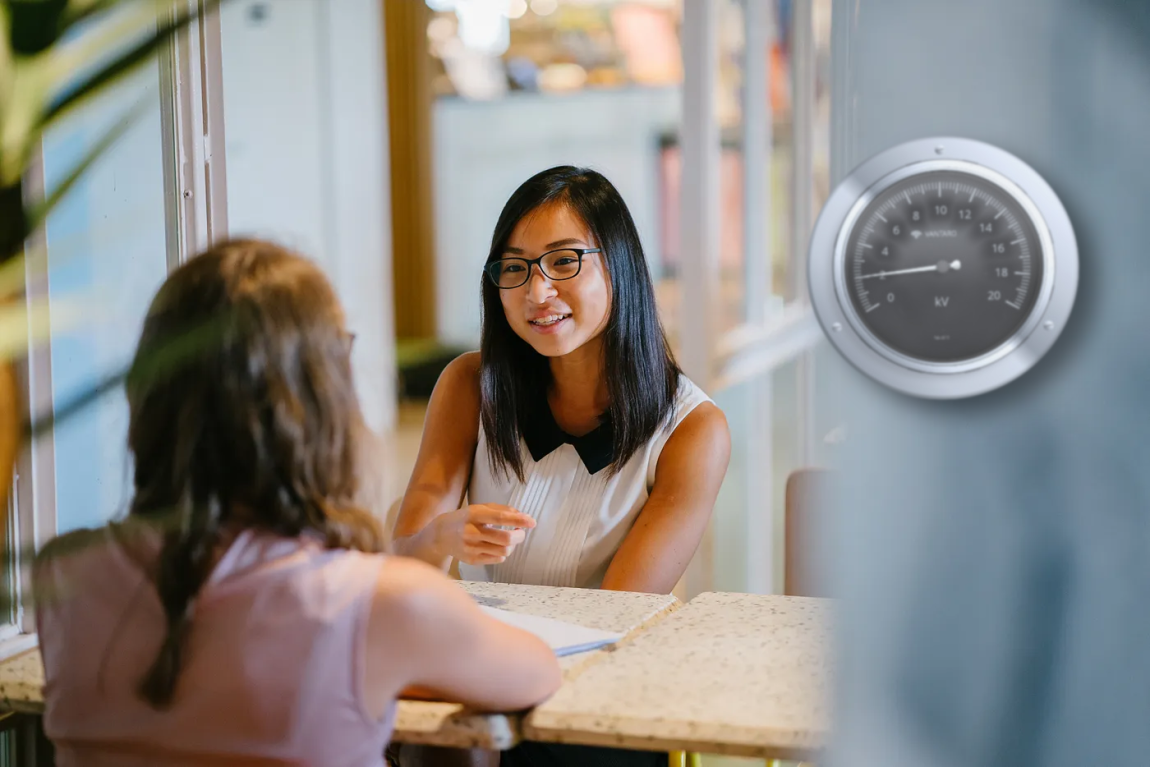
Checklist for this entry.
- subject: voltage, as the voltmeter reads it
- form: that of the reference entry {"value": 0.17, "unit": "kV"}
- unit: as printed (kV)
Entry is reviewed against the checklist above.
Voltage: {"value": 2, "unit": "kV"}
